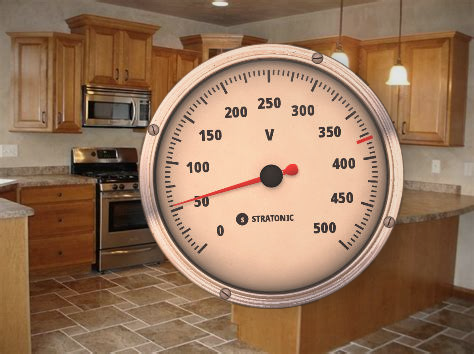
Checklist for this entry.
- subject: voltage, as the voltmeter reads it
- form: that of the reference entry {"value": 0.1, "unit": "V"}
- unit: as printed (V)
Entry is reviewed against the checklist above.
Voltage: {"value": 55, "unit": "V"}
